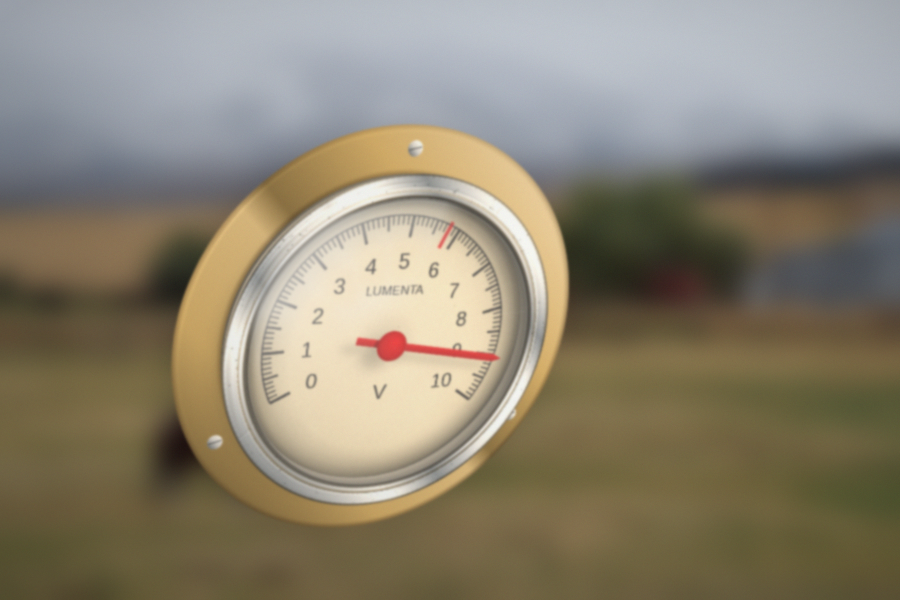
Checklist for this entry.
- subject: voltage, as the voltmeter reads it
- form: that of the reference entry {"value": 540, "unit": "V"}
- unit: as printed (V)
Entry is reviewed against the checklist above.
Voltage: {"value": 9, "unit": "V"}
